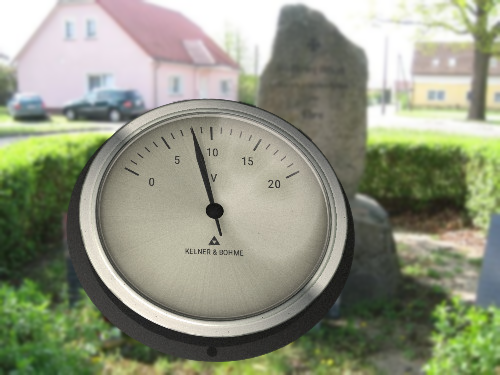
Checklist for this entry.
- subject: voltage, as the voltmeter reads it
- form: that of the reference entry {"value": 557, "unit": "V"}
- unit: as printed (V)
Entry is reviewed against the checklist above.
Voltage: {"value": 8, "unit": "V"}
